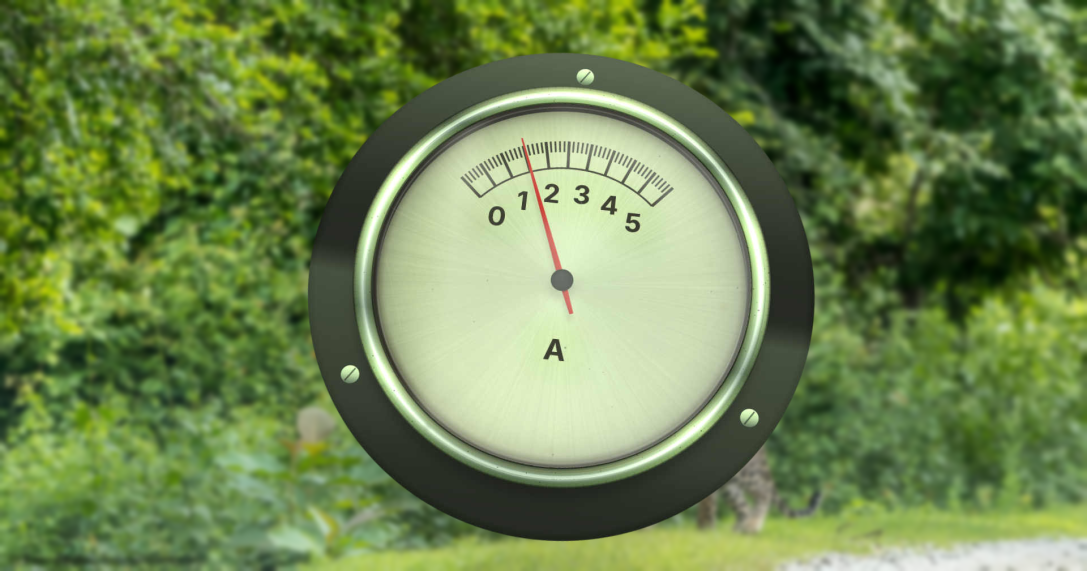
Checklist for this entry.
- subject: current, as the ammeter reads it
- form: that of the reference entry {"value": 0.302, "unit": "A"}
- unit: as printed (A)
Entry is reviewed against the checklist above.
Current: {"value": 1.5, "unit": "A"}
